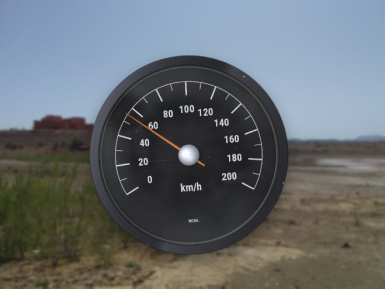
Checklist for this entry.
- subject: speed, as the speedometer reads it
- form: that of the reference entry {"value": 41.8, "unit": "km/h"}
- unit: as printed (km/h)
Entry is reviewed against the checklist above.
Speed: {"value": 55, "unit": "km/h"}
